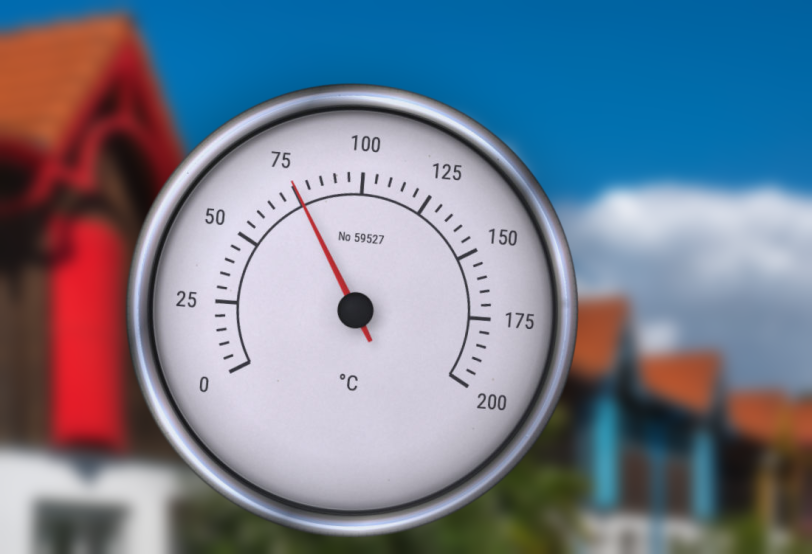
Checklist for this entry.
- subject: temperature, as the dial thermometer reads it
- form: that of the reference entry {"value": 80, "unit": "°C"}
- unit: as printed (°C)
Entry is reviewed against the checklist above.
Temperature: {"value": 75, "unit": "°C"}
